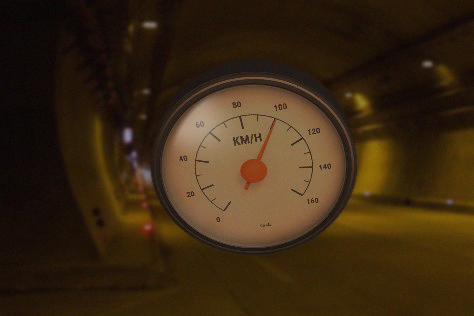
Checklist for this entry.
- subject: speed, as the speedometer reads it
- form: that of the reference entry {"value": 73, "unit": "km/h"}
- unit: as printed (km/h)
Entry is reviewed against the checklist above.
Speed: {"value": 100, "unit": "km/h"}
